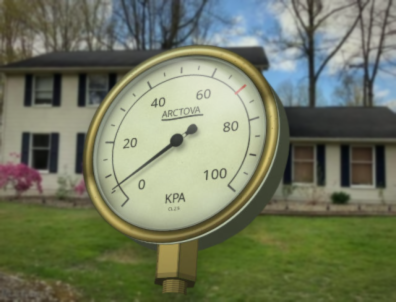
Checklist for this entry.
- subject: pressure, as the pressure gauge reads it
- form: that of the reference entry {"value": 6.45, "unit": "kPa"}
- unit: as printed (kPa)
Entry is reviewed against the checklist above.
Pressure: {"value": 5, "unit": "kPa"}
